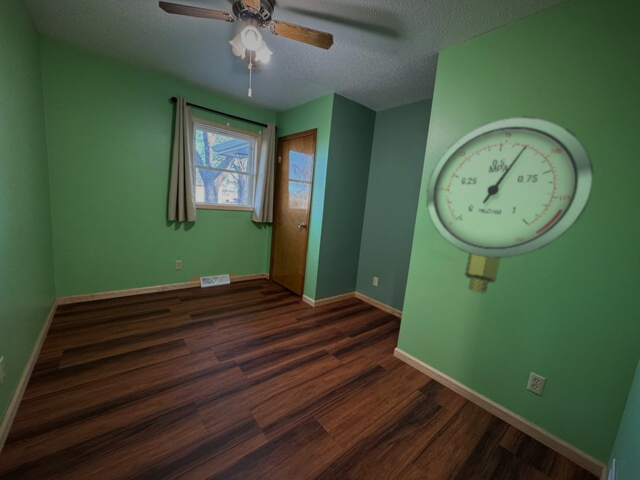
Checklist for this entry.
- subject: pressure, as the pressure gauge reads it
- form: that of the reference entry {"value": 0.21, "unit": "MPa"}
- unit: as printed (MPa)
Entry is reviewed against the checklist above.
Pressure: {"value": 0.6, "unit": "MPa"}
